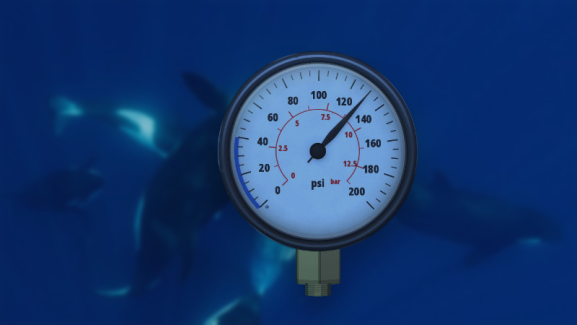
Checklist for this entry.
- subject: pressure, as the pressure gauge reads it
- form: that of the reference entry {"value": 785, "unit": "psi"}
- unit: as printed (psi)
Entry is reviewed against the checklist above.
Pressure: {"value": 130, "unit": "psi"}
